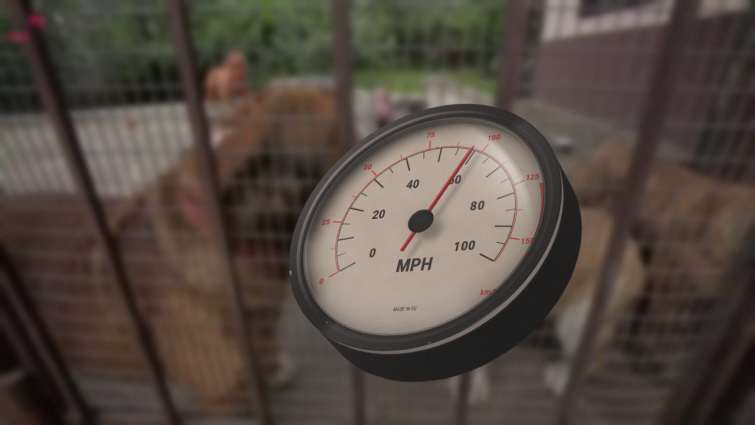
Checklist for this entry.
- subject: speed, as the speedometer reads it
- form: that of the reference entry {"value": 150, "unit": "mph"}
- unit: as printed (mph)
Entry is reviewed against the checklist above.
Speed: {"value": 60, "unit": "mph"}
